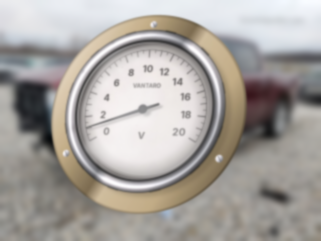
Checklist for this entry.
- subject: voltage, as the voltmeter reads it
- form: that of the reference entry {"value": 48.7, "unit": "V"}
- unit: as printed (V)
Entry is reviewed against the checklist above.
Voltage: {"value": 1, "unit": "V"}
